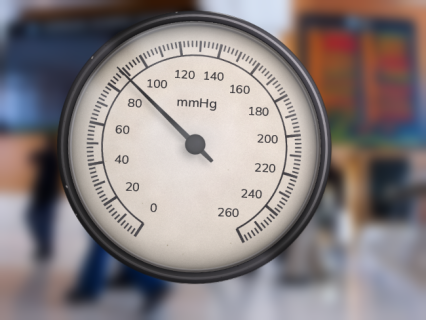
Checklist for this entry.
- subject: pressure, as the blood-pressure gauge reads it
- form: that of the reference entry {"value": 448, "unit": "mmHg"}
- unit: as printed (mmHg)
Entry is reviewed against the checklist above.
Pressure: {"value": 88, "unit": "mmHg"}
